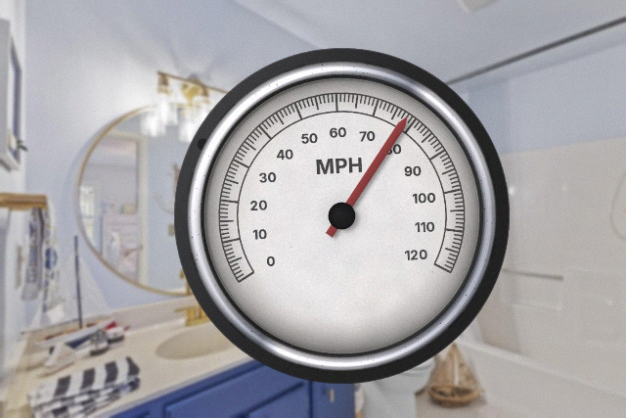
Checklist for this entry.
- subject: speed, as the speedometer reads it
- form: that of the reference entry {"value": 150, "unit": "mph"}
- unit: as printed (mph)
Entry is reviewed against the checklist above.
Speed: {"value": 78, "unit": "mph"}
